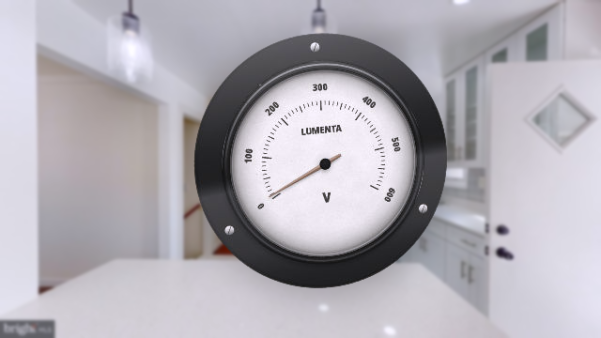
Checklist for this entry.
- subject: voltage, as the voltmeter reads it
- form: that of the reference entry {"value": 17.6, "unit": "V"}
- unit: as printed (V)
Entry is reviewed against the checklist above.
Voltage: {"value": 10, "unit": "V"}
